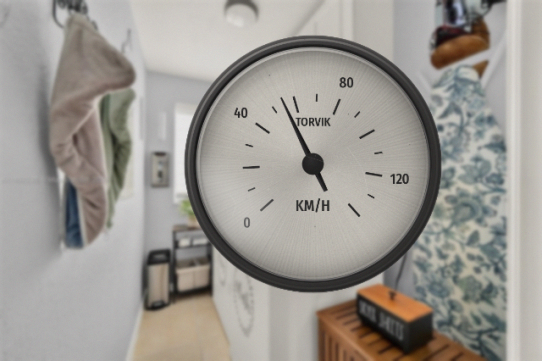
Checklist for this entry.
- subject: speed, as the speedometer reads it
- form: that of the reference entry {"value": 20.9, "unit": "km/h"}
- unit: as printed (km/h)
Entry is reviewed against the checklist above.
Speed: {"value": 55, "unit": "km/h"}
